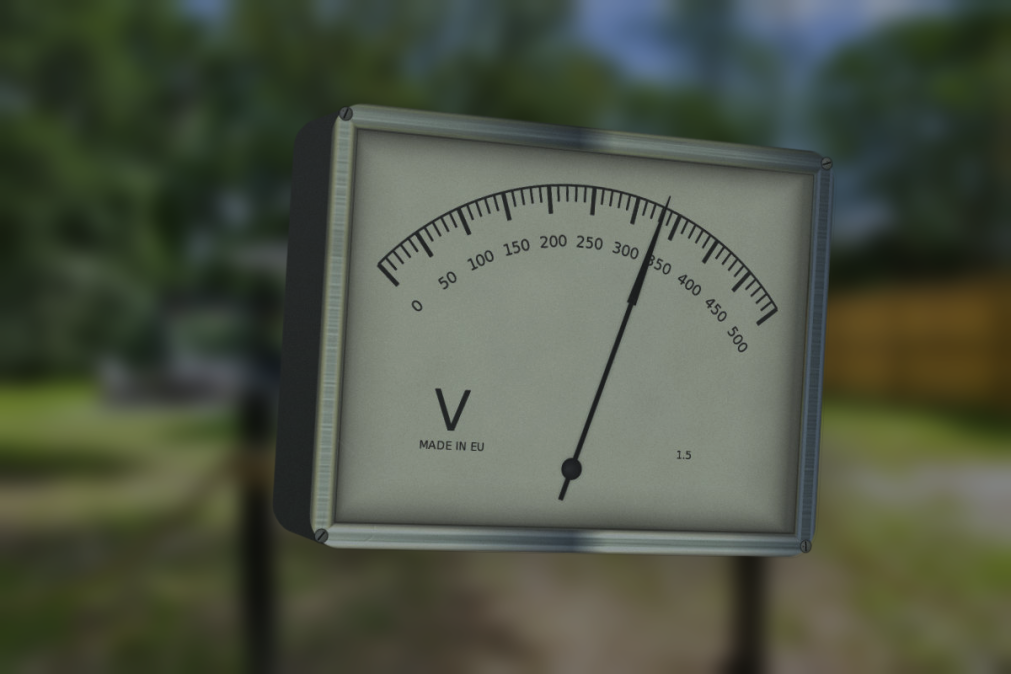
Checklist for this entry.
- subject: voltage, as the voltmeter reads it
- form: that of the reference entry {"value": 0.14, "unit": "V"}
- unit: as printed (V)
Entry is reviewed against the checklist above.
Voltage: {"value": 330, "unit": "V"}
